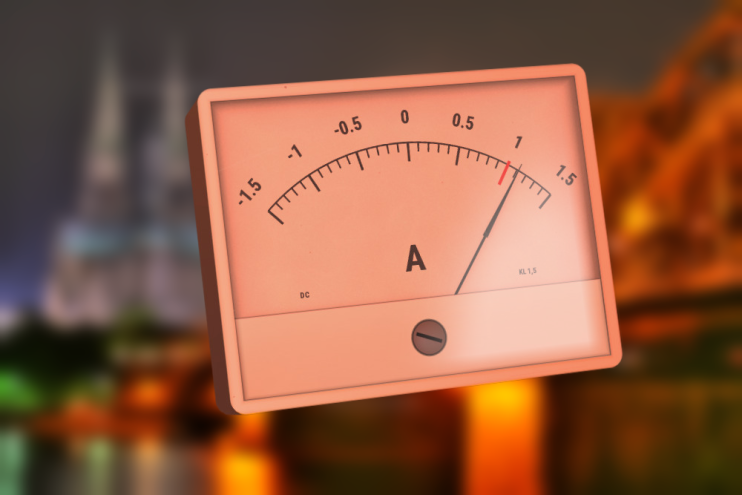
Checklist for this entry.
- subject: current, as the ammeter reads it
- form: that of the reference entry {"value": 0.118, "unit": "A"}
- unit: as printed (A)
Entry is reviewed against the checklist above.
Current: {"value": 1.1, "unit": "A"}
